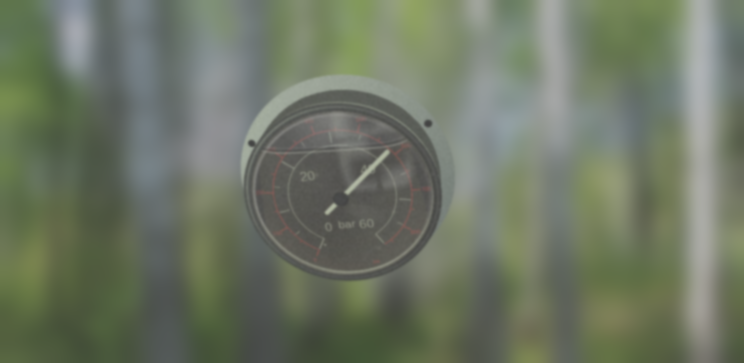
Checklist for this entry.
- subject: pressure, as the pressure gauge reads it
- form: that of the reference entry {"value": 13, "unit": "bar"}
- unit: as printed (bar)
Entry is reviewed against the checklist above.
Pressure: {"value": 40, "unit": "bar"}
